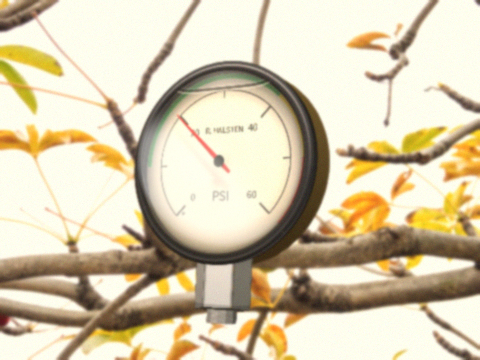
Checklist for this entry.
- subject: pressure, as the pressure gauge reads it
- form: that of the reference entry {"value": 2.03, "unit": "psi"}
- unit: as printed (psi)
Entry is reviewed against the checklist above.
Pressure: {"value": 20, "unit": "psi"}
